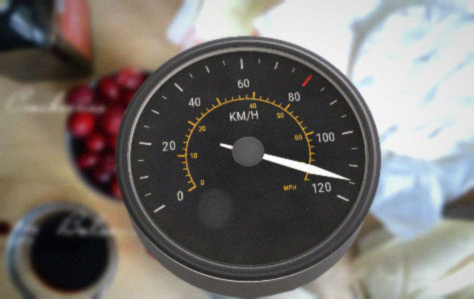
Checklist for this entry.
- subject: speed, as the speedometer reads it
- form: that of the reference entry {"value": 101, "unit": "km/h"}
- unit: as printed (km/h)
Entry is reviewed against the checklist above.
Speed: {"value": 115, "unit": "km/h"}
